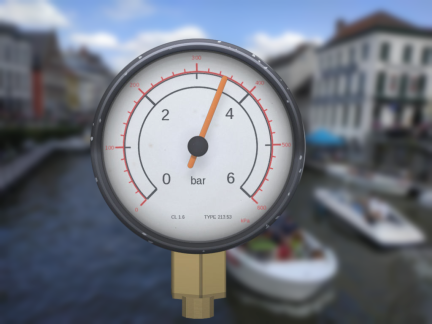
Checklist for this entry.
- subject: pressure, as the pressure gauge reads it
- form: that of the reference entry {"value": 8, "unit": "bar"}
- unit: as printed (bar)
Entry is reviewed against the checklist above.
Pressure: {"value": 3.5, "unit": "bar"}
